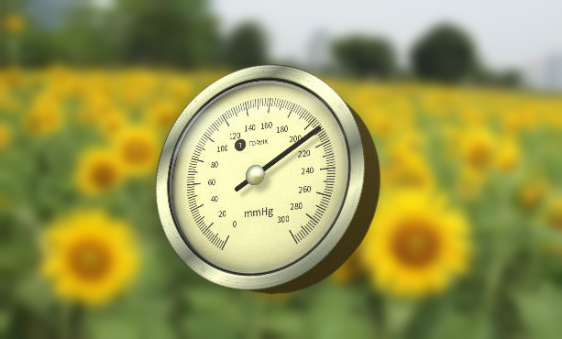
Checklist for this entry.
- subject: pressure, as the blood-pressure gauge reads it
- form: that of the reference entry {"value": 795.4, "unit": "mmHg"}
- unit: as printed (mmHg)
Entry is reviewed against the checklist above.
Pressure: {"value": 210, "unit": "mmHg"}
